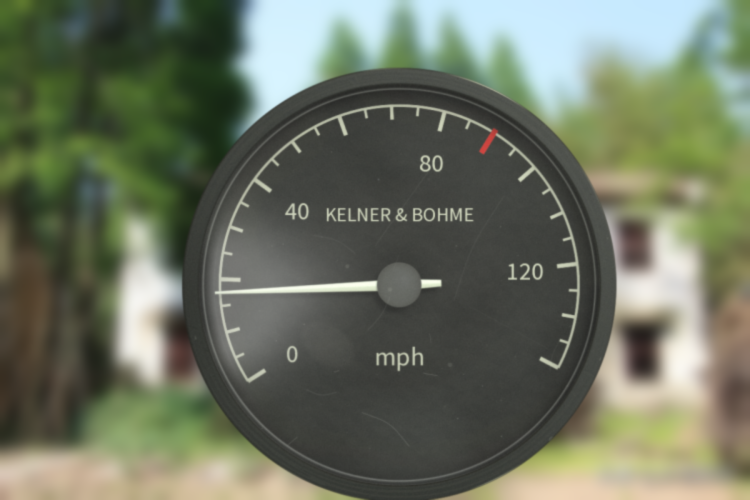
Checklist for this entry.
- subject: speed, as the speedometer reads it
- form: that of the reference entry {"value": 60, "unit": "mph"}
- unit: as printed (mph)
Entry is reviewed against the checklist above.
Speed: {"value": 17.5, "unit": "mph"}
